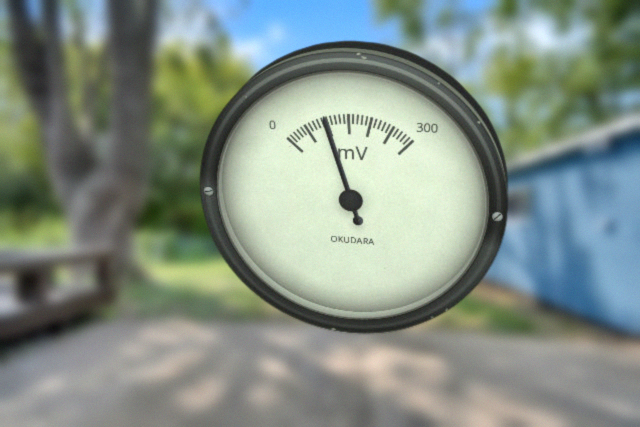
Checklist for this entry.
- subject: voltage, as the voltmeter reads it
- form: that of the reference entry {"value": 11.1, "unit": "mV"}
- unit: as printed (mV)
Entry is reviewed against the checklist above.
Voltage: {"value": 100, "unit": "mV"}
